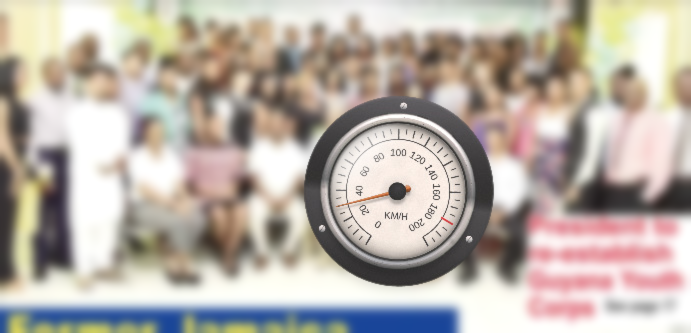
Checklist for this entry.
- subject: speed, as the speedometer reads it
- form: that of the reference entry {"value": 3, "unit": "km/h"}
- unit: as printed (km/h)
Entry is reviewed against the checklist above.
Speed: {"value": 30, "unit": "km/h"}
